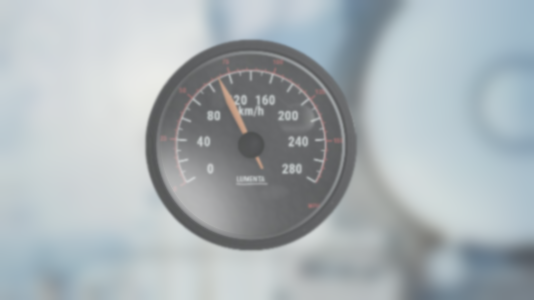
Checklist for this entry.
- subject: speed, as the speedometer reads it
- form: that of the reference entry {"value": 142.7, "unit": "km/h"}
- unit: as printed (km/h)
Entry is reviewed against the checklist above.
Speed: {"value": 110, "unit": "km/h"}
